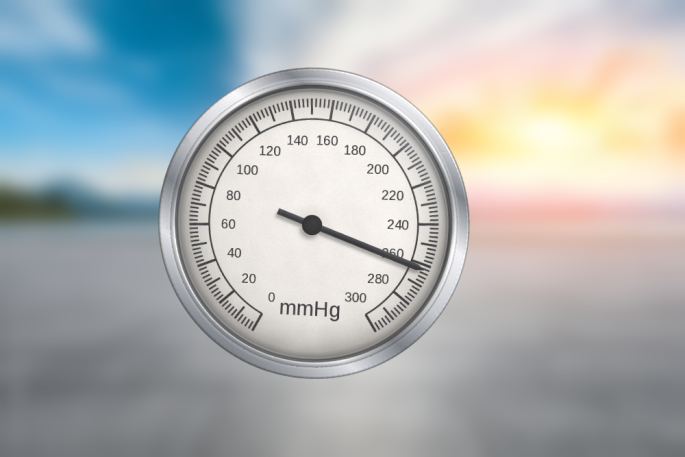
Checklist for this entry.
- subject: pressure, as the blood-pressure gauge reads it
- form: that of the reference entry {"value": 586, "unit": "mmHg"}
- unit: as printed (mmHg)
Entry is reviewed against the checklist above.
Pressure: {"value": 262, "unit": "mmHg"}
